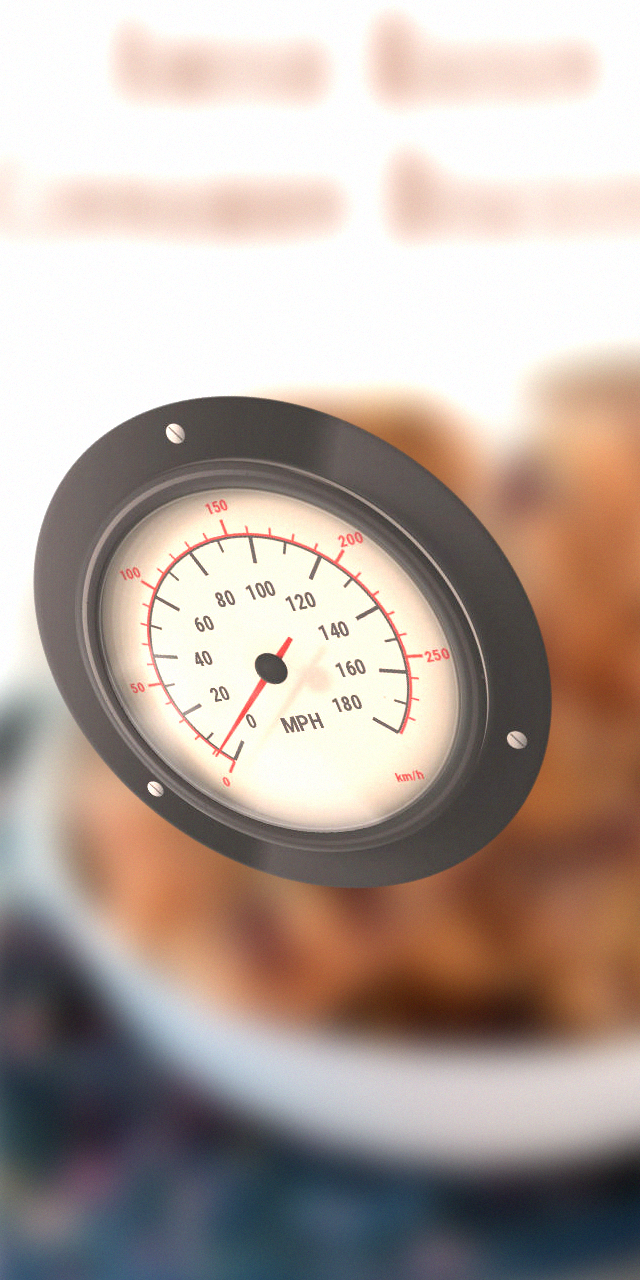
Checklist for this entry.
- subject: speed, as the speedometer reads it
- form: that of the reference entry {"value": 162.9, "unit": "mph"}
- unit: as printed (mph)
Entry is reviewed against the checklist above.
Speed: {"value": 5, "unit": "mph"}
